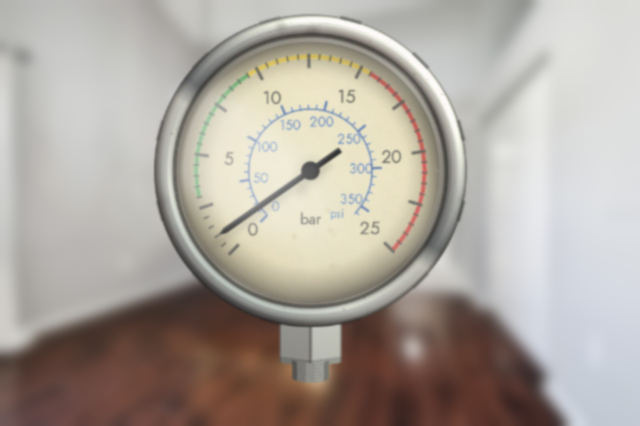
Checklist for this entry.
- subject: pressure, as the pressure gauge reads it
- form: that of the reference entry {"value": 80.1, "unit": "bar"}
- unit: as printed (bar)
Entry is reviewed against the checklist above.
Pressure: {"value": 1, "unit": "bar"}
